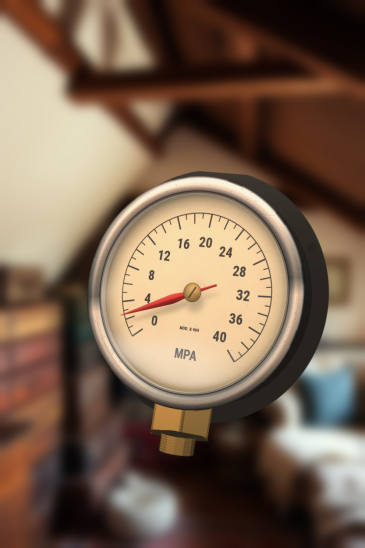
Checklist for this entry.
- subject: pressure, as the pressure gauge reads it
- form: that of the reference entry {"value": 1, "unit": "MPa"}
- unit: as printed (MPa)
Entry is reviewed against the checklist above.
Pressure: {"value": 2.5, "unit": "MPa"}
